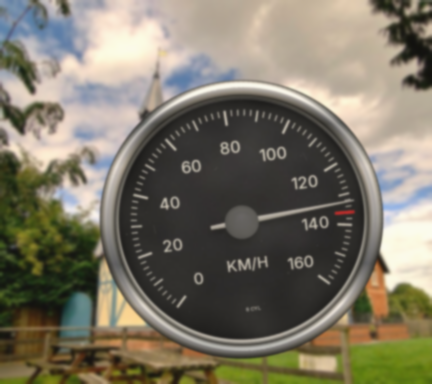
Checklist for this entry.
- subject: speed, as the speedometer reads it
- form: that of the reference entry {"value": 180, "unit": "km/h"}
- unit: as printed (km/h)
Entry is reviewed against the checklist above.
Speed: {"value": 132, "unit": "km/h"}
